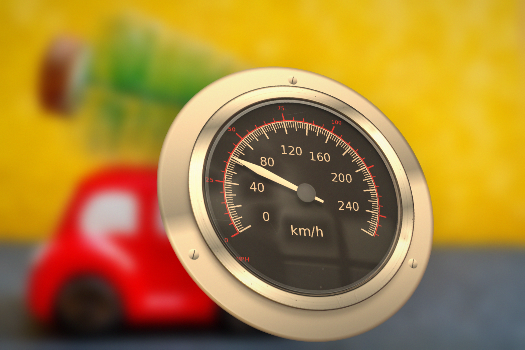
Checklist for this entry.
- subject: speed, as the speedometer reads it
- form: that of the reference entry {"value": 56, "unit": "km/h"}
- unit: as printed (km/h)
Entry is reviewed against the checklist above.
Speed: {"value": 60, "unit": "km/h"}
